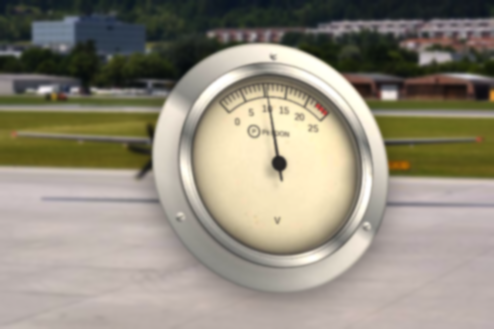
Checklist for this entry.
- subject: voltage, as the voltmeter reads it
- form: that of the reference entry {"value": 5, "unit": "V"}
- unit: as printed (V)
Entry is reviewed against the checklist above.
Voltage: {"value": 10, "unit": "V"}
